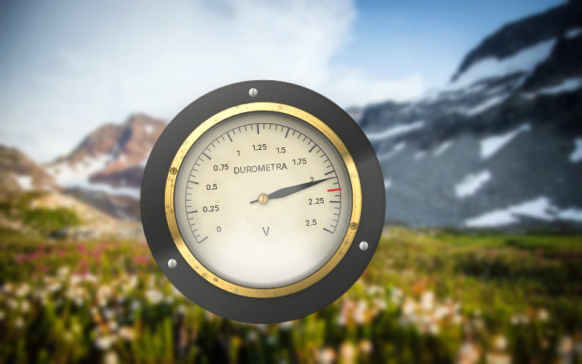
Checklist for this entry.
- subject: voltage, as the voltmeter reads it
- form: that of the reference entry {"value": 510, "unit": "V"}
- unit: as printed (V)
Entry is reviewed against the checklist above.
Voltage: {"value": 2.05, "unit": "V"}
